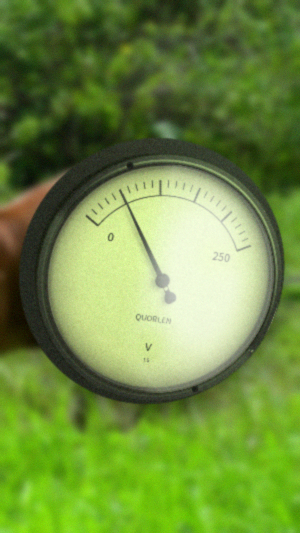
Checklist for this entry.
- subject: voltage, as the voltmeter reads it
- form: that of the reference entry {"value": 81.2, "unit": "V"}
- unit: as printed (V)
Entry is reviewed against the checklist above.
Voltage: {"value": 50, "unit": "V"}
